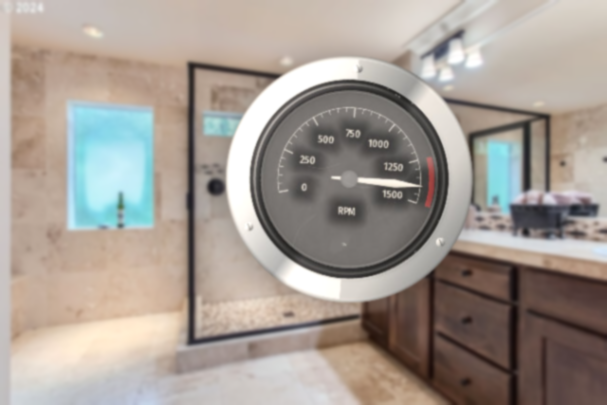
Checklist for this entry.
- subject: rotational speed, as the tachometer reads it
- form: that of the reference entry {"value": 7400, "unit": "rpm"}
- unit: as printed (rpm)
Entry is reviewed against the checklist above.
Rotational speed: {"value": 1400, "unit": "rpm"}
